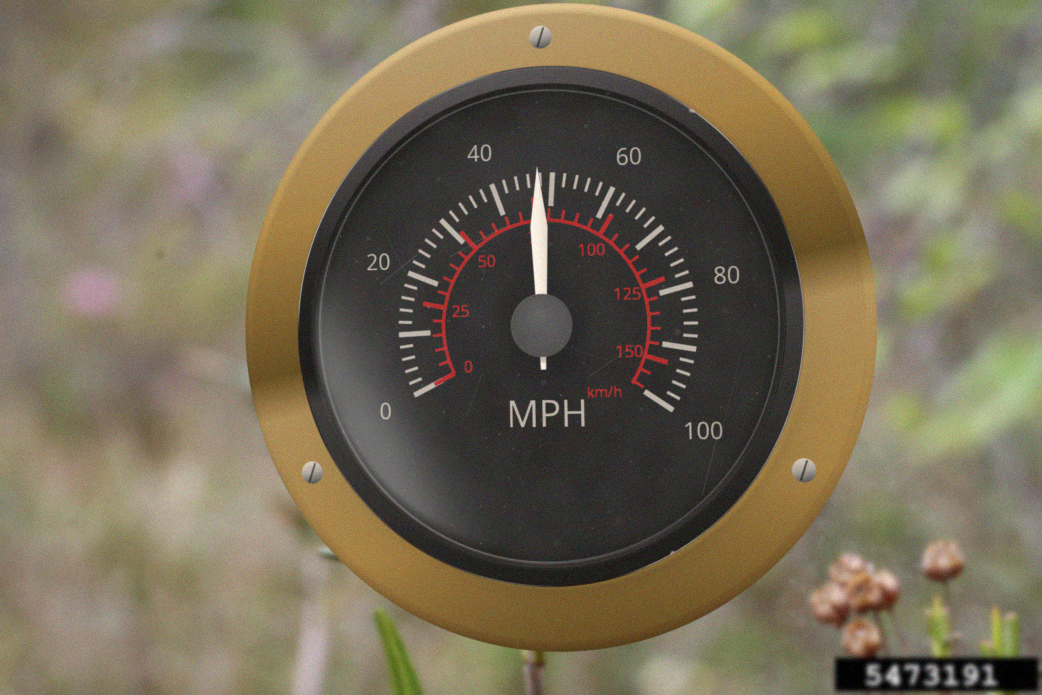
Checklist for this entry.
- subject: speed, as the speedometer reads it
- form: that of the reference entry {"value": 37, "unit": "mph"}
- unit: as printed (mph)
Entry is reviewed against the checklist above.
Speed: {"value": 48, "unit": "mph"}
